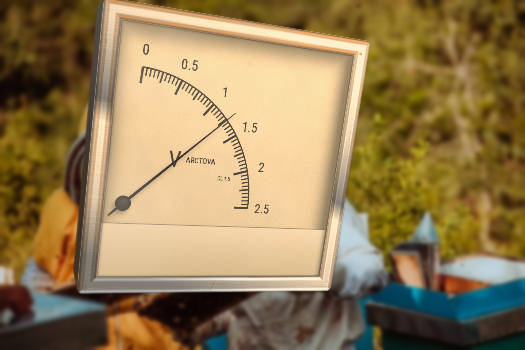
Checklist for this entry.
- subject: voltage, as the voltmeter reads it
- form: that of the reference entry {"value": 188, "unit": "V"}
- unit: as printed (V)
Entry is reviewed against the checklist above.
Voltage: {"value": 1.25, "unit": "V"}
